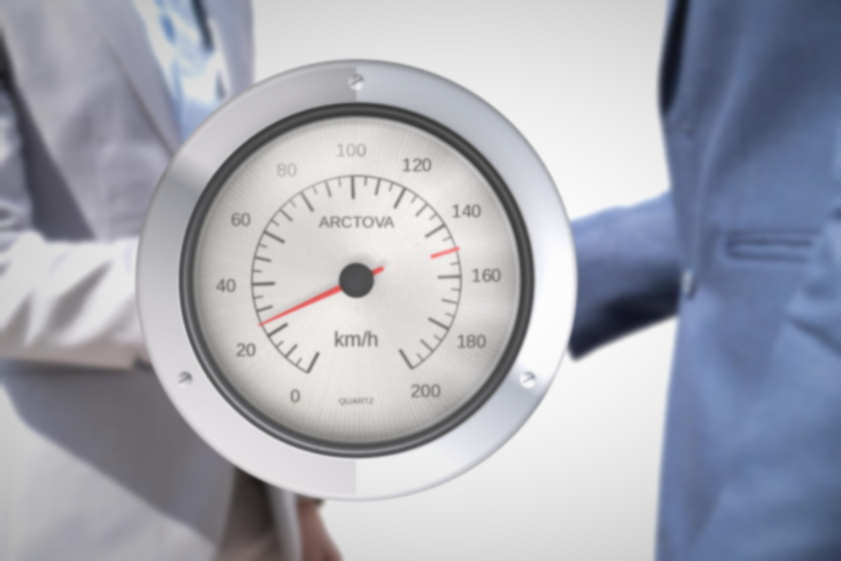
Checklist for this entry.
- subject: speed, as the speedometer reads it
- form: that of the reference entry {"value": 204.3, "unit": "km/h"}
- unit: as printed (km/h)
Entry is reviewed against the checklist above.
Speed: {"value": 25, "unit": "km/h"}
